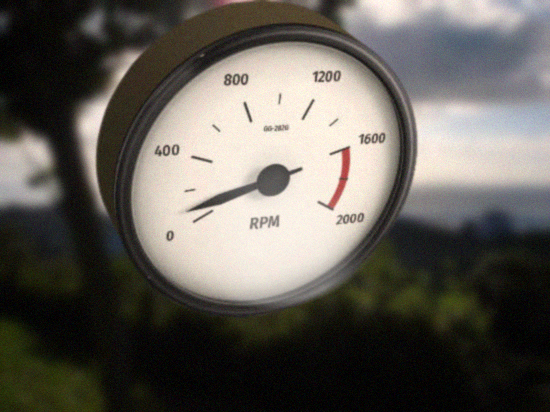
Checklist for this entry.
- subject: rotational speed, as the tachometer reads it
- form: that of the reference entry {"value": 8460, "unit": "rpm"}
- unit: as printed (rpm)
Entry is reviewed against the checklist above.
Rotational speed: {"value": 100, "unit": "rpm"}
